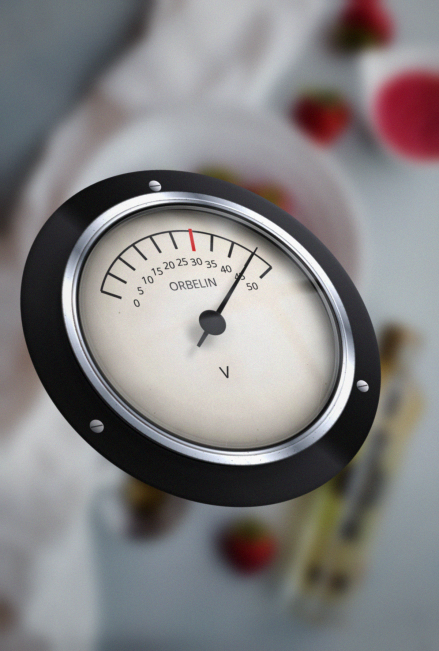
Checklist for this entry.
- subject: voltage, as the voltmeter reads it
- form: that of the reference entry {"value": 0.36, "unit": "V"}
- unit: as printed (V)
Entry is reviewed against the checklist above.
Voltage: {"value": 45, "unit": "V"}
